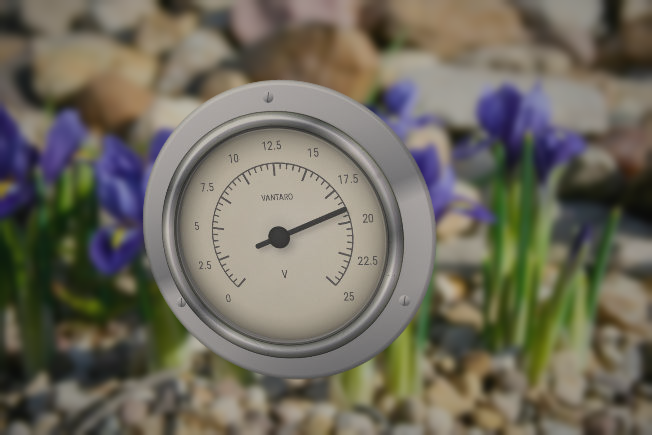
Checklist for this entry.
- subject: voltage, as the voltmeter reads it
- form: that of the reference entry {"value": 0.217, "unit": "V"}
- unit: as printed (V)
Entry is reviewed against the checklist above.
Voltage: {"value": 19, "unit": "V"}
